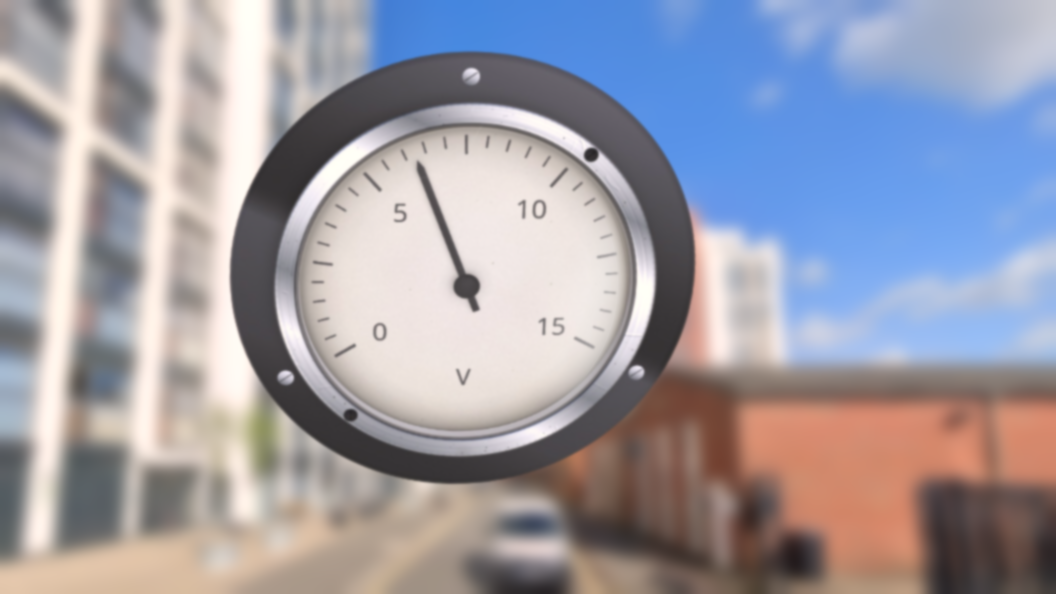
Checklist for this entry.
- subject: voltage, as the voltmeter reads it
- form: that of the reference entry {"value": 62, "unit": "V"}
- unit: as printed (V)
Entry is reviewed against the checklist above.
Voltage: {"value": 6.25, "unit": "V"}
